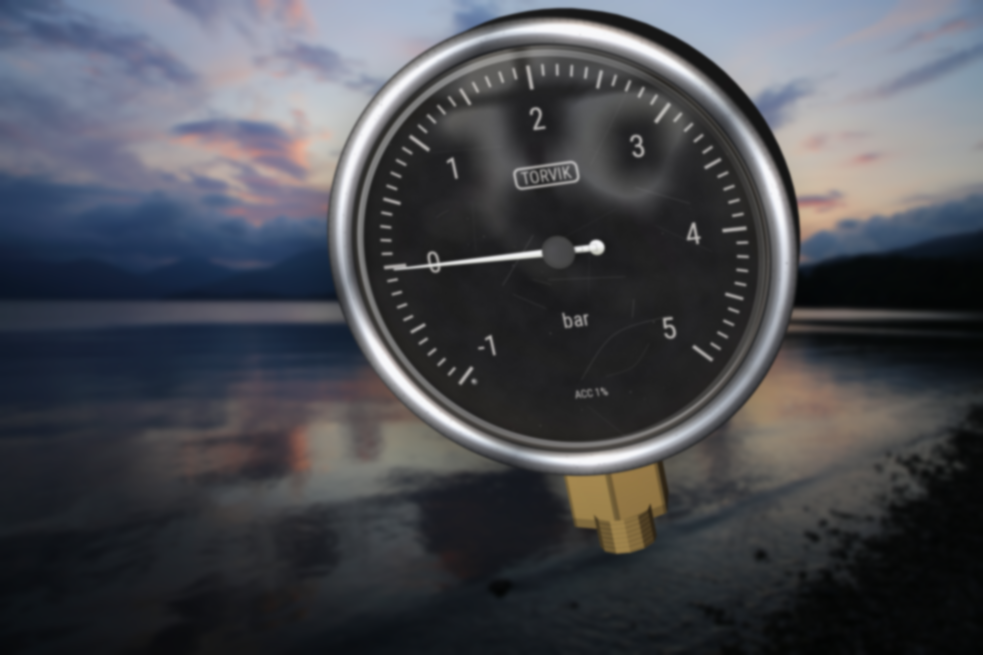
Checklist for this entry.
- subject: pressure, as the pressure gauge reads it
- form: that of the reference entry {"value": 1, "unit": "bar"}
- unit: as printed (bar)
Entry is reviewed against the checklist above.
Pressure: {"value": 0, "unit": "bar"}
